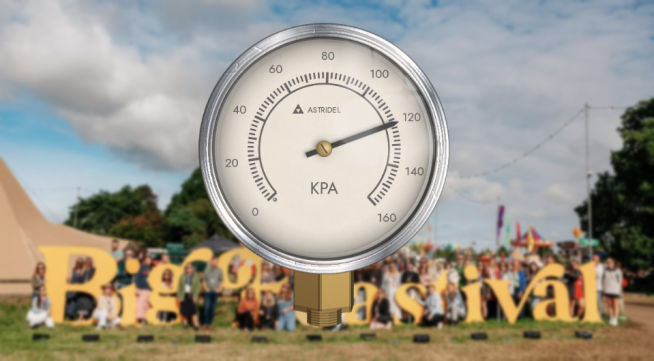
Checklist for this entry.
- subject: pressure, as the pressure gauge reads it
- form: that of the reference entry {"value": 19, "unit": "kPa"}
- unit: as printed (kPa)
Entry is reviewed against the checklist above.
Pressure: {"value": 120, "unit": "kPa"}
